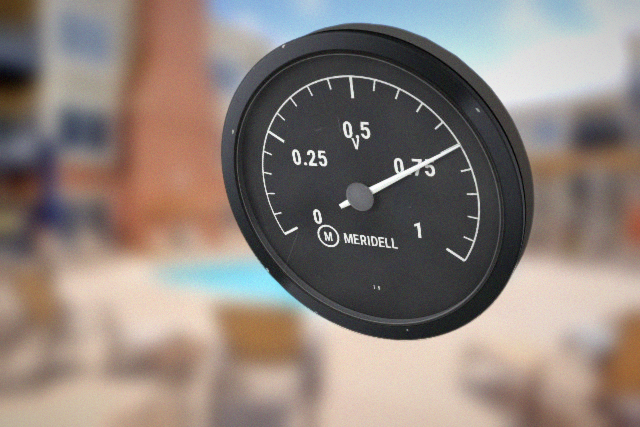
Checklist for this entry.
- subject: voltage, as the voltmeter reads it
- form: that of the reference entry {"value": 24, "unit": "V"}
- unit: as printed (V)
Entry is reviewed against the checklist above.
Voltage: {"value": 0.75, "unit": "V"}
